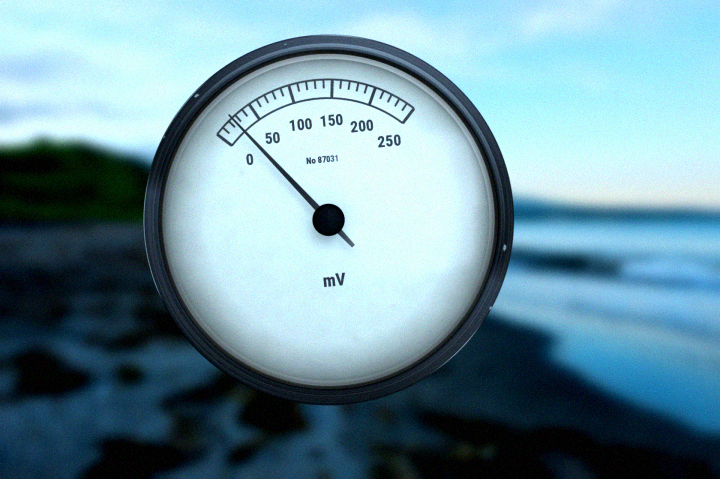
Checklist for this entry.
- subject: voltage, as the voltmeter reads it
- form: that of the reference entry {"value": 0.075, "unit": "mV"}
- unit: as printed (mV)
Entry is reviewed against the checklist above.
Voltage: {"value": 25, "unit": "mV"}
